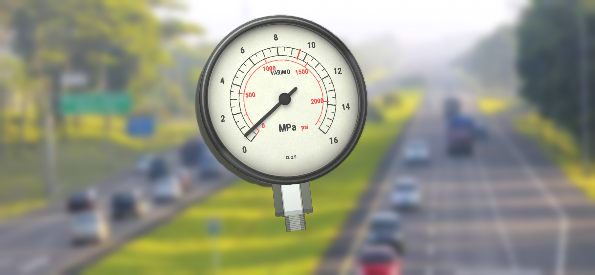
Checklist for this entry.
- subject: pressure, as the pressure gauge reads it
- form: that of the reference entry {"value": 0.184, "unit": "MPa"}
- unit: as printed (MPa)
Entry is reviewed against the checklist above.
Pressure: {"value": 0.5, "unit": "MPa"}
